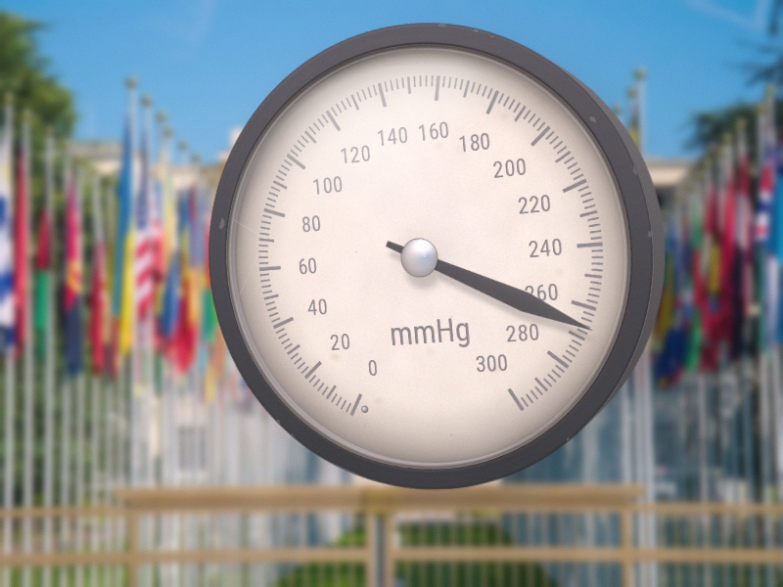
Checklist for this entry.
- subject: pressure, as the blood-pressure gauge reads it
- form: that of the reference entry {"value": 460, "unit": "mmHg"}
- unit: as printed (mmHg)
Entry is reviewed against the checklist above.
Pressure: {"value": 266, "unit": "mmHg"}
